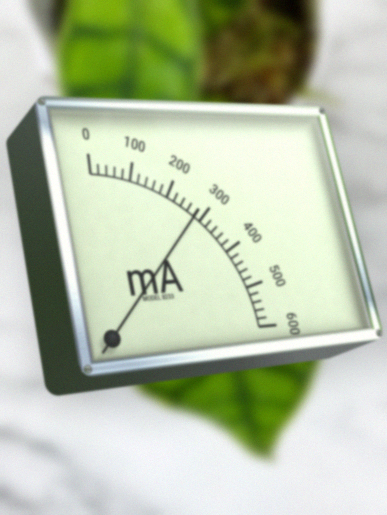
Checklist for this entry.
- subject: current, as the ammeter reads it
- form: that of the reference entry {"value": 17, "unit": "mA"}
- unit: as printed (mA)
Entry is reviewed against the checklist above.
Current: {"value": 280, "unit": "mA"}
